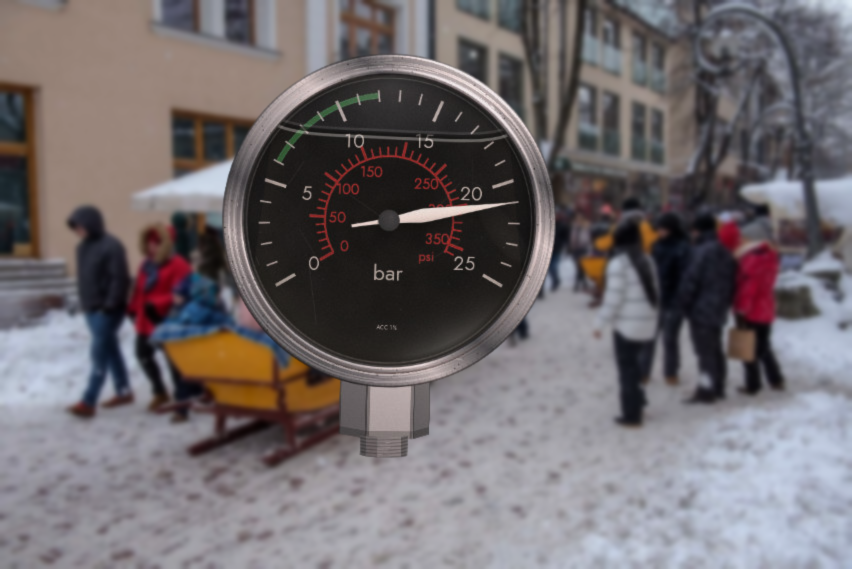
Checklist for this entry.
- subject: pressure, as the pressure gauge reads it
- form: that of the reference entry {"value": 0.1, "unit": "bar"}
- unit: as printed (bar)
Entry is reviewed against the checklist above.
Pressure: {"value": 21, "unit": "bar"}
